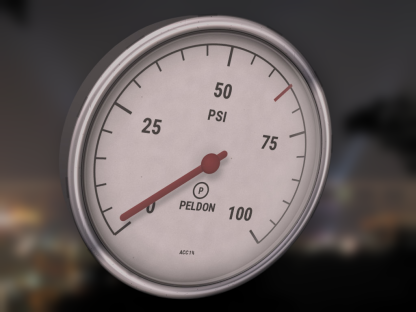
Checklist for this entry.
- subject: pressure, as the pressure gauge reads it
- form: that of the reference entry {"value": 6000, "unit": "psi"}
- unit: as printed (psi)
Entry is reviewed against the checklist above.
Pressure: {"value": 2.5, "unit": "psi"}
